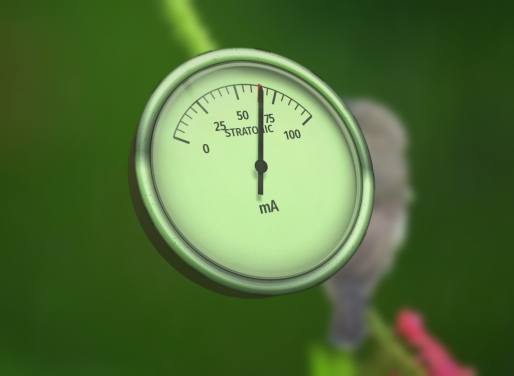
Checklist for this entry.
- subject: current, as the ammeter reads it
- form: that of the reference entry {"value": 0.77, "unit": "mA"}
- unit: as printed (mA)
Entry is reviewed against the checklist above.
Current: {"value": 65, "unit": "mA"}
